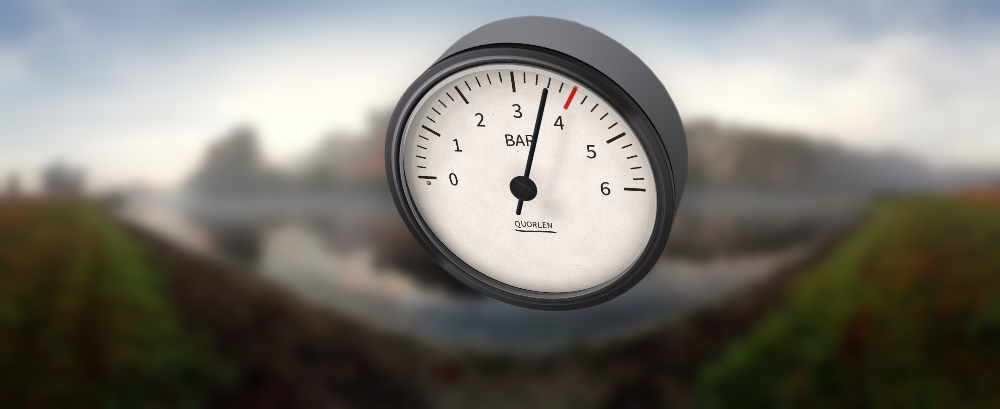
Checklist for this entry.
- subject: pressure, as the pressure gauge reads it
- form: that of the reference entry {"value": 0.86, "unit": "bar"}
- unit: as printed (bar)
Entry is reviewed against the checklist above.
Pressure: {"value": 3.6, "unit": "bar"}
